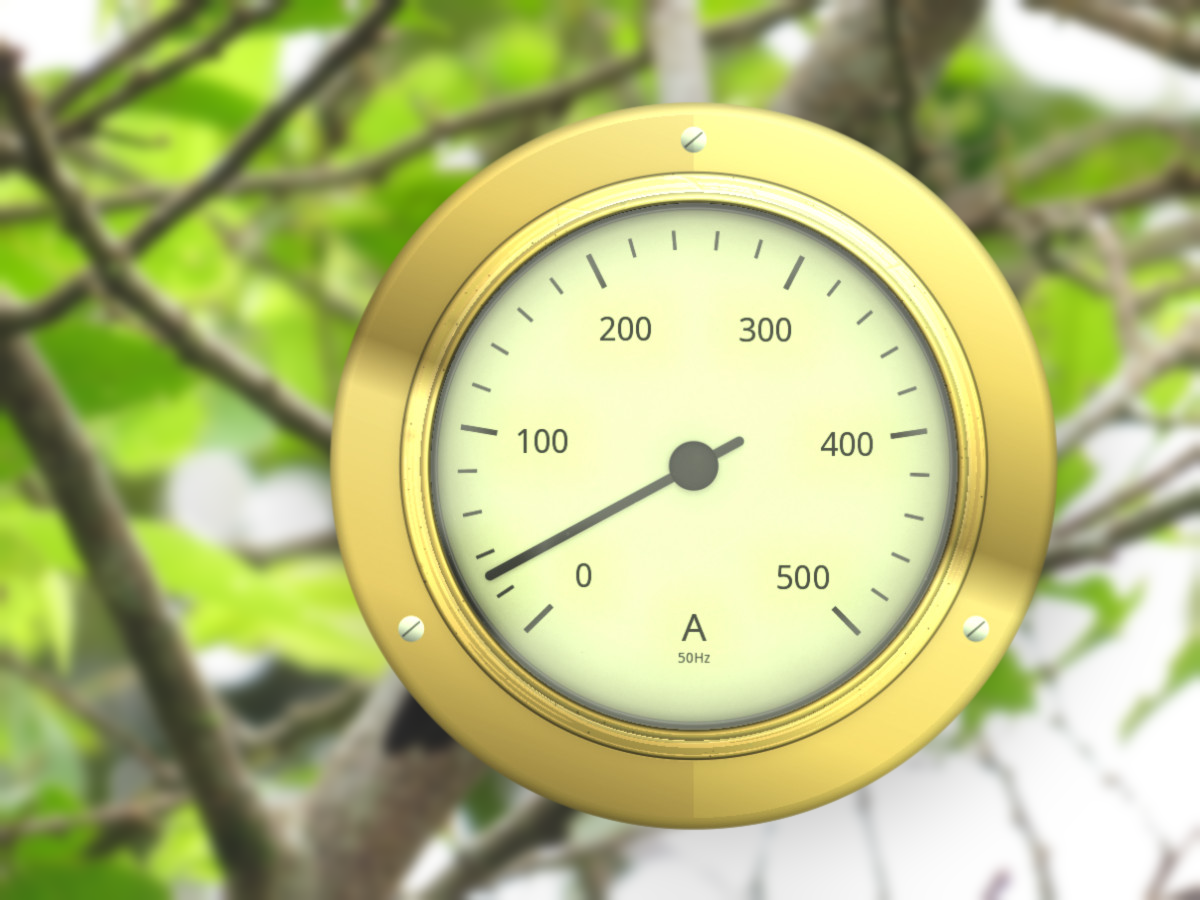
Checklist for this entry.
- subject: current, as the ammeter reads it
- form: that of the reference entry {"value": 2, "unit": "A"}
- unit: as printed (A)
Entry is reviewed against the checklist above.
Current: {"value": 30, "unit": "A"}
